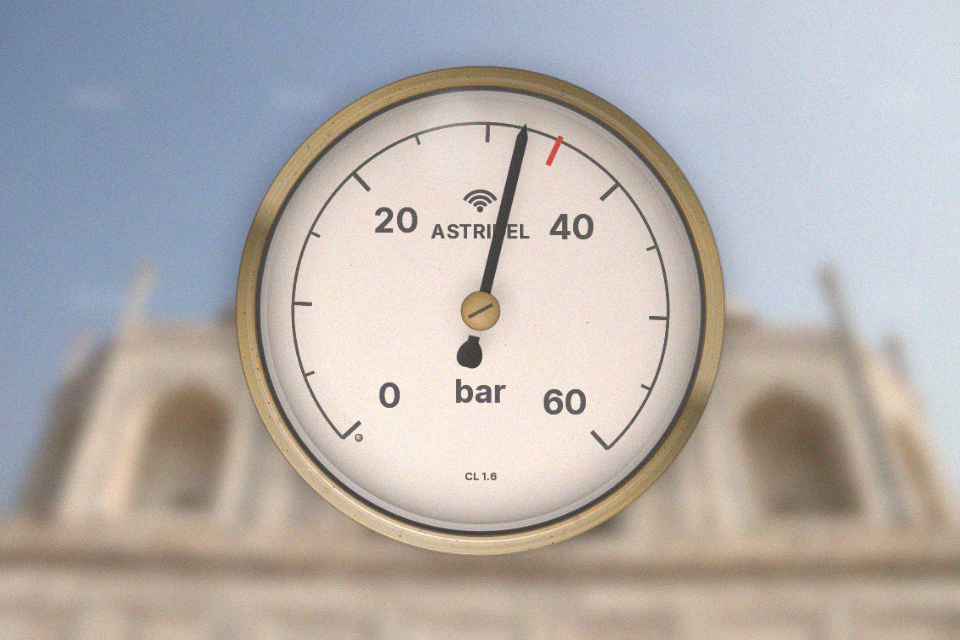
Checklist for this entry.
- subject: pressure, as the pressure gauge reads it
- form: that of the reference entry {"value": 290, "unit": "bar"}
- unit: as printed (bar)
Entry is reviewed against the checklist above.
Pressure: {"value": 32.5, "unit": "bar"}
